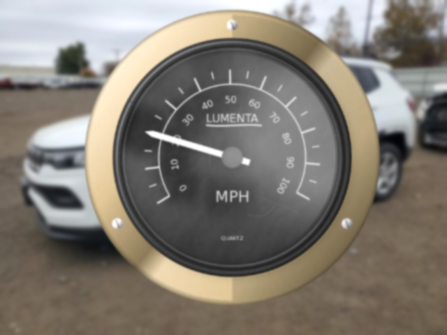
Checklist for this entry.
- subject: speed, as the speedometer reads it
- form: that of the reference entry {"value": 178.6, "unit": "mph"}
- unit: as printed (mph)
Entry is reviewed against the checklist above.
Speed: {"value": 20, "unit": "mph"}
